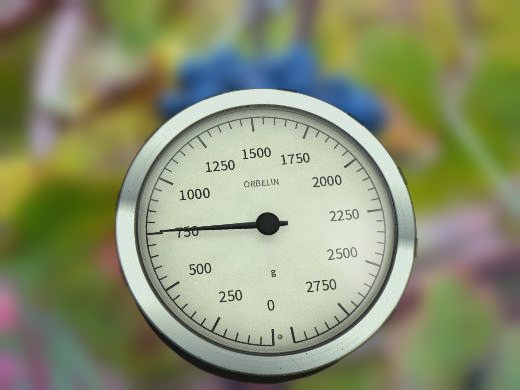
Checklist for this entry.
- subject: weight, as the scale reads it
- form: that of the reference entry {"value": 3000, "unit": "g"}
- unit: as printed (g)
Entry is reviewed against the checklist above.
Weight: {"value": 750, "unit": "g"}
